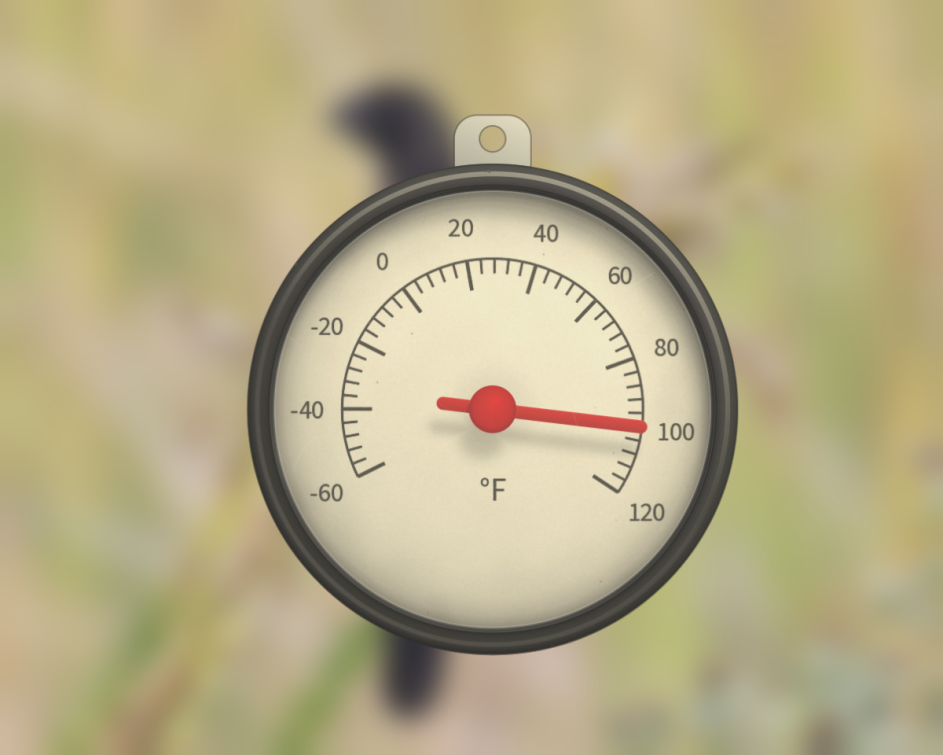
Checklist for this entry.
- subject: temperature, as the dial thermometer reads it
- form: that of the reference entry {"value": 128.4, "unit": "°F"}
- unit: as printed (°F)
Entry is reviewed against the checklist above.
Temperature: {"value": 100, "unit": "°F"}
